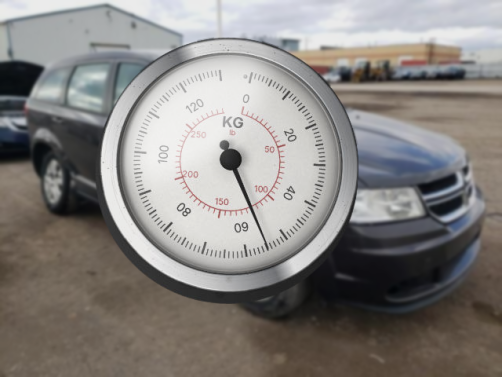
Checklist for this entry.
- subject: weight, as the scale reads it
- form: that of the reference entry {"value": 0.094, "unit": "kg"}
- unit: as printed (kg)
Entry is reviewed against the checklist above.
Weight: {"value": 55, "unit": "kg"}
